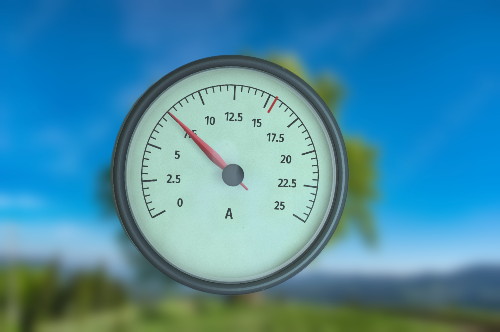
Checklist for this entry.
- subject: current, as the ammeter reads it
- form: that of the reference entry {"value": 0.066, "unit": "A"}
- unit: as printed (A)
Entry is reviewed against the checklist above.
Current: {"value": 7.5, "unit": "A"}
